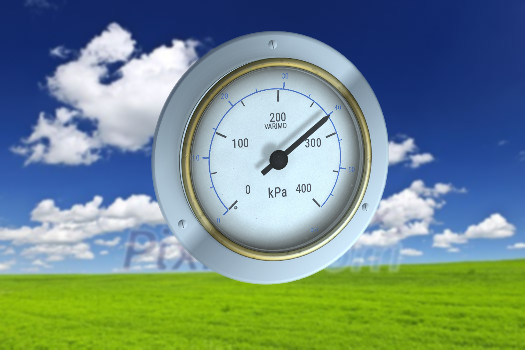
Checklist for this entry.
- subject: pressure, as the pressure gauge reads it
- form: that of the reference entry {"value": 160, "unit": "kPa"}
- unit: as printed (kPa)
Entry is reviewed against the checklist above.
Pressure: {"value": 275, "unit": "kPa"}
